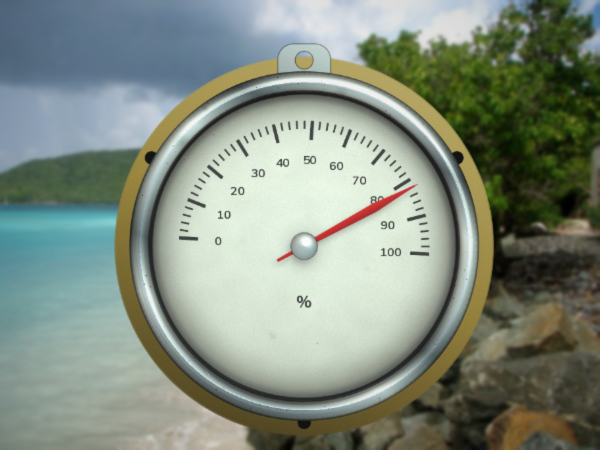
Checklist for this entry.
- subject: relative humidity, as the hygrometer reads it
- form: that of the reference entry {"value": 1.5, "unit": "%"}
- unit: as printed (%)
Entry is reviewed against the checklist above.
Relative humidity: {"value": 82, "unit": "%"}
